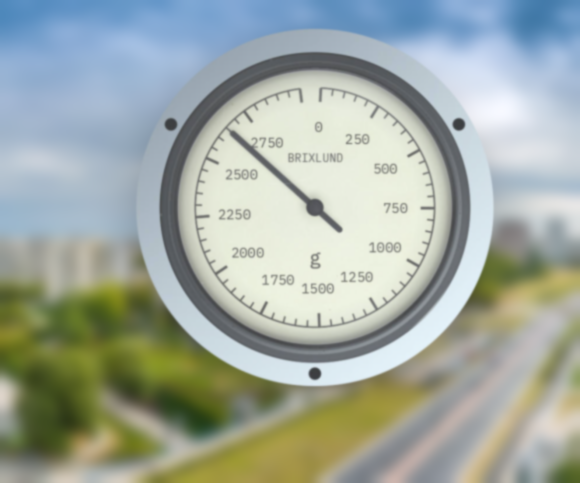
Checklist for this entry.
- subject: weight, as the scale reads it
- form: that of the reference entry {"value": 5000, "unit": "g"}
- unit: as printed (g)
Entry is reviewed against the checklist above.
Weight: {"value": 2650, "unit": "g"}
